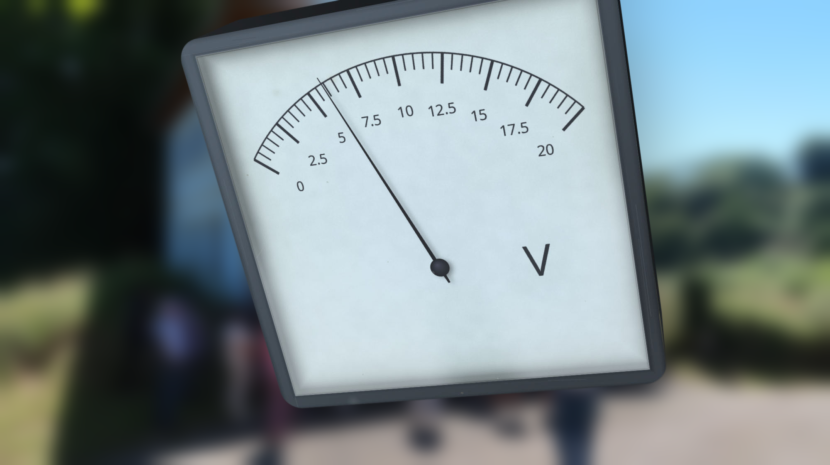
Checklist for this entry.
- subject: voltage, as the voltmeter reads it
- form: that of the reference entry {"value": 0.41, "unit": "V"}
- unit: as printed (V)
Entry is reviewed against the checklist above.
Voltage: {"value": 6, "unit": "V"}
